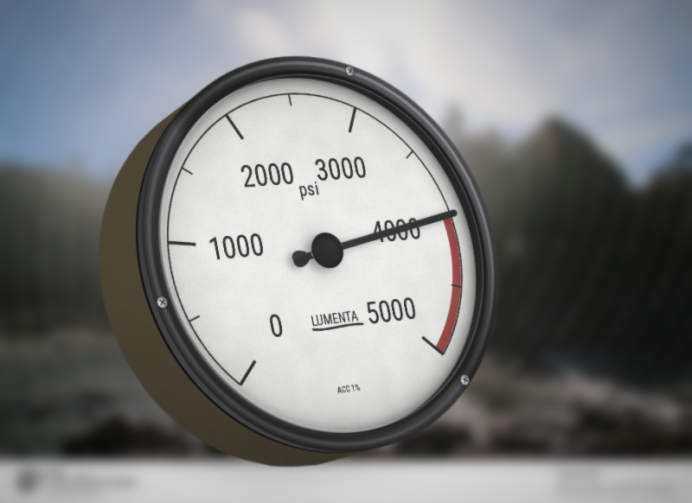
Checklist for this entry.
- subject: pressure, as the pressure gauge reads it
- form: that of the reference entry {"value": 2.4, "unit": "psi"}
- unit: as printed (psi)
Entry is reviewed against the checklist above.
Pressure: {"value": 4000, "unit": "psi"}
